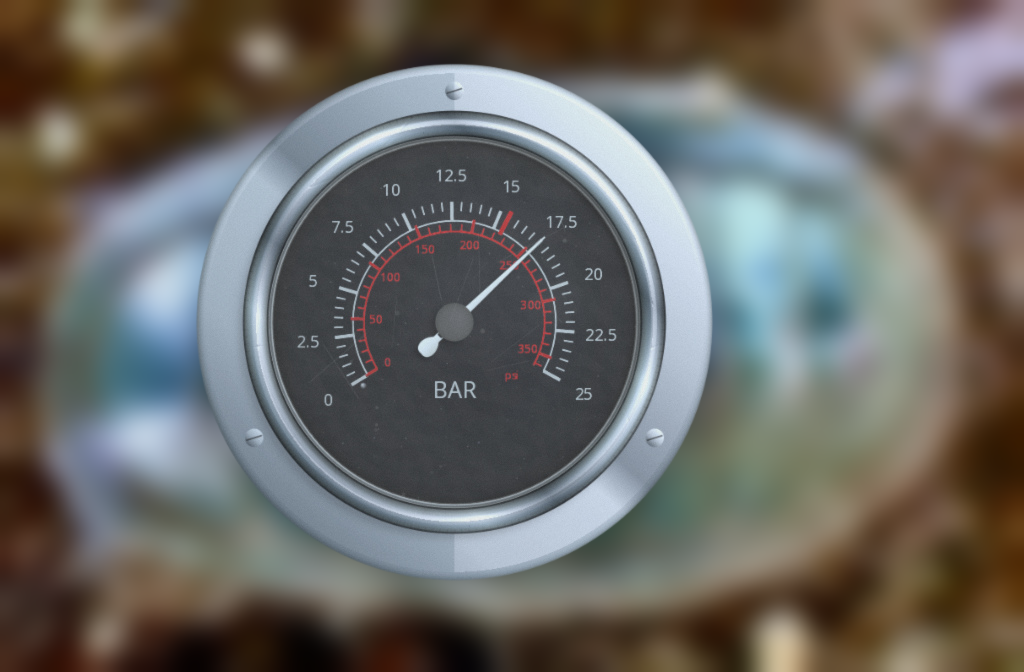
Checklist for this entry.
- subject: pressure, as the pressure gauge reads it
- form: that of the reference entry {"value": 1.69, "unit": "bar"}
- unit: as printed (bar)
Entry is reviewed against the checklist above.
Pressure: {"value": 17.5, "unit": "bar"}
